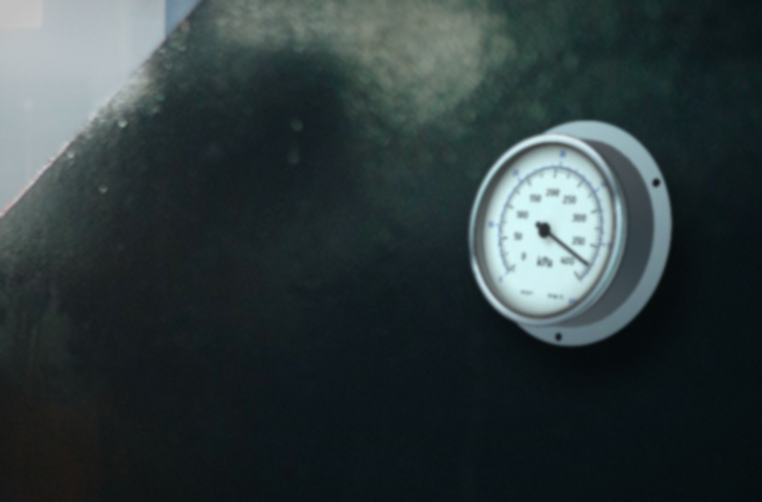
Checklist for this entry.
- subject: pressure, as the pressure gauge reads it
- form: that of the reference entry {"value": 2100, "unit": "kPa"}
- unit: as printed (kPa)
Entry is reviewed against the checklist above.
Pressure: {"value": 375, "unit": "kPa"}
